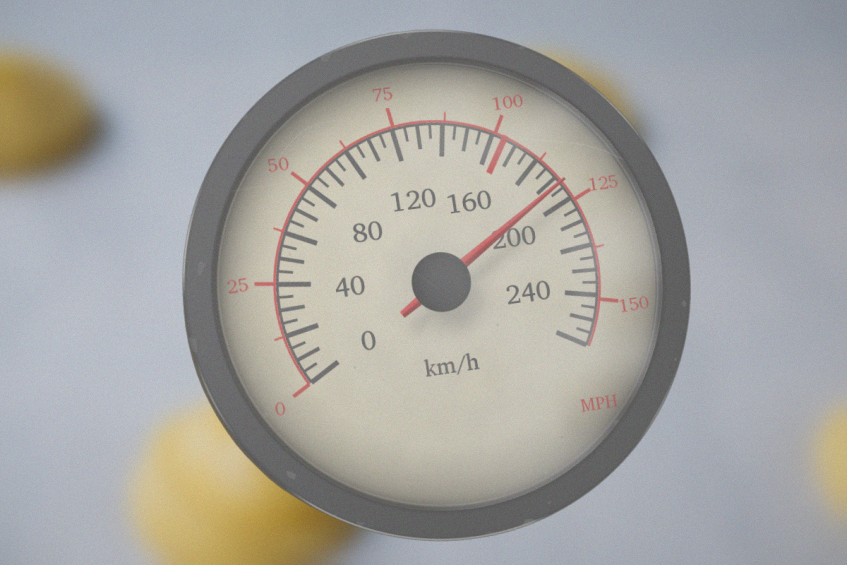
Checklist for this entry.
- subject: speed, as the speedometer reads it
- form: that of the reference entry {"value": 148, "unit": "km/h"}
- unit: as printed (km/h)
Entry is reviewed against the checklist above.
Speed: {"value": 192.5, "unit": "km/h"}
